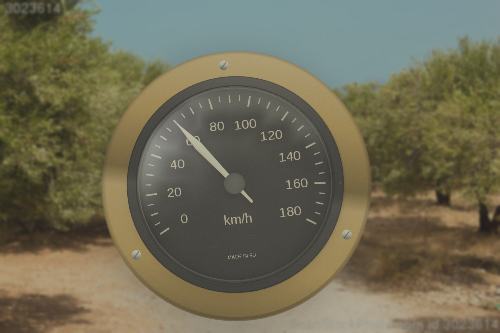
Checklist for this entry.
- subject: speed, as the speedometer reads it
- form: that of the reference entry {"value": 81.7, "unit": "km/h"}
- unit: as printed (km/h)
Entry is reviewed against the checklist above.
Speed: {"value": 60, "unit": "km/h"}
